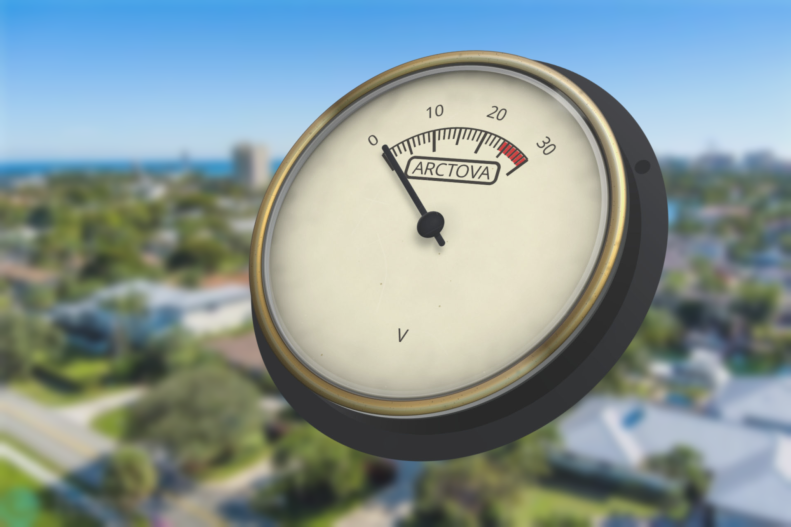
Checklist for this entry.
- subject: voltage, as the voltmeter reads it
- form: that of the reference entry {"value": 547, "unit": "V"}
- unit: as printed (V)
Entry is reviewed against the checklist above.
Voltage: {"value": 1, "unit": "V"}
